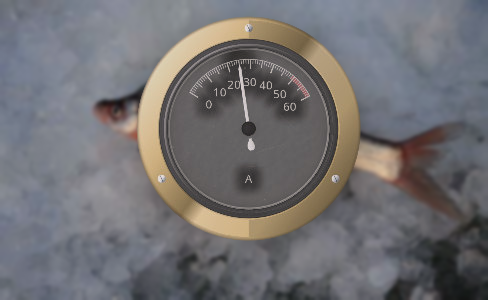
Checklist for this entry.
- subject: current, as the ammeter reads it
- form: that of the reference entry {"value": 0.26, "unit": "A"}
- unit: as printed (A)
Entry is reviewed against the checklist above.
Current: {"value": 25, "unit": "A"}
